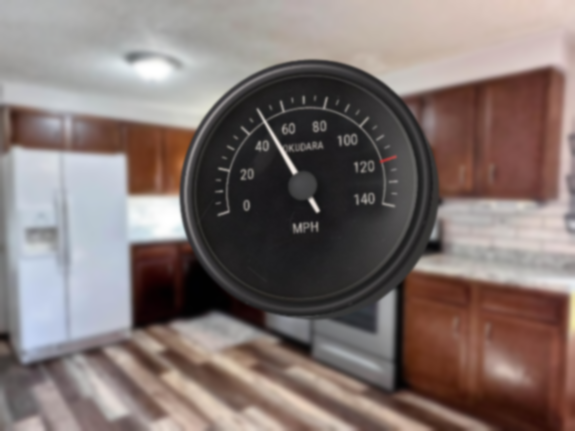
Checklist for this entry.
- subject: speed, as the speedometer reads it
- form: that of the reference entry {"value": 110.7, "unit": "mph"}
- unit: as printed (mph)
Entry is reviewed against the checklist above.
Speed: {"value": 50, "unit": "mph"}
